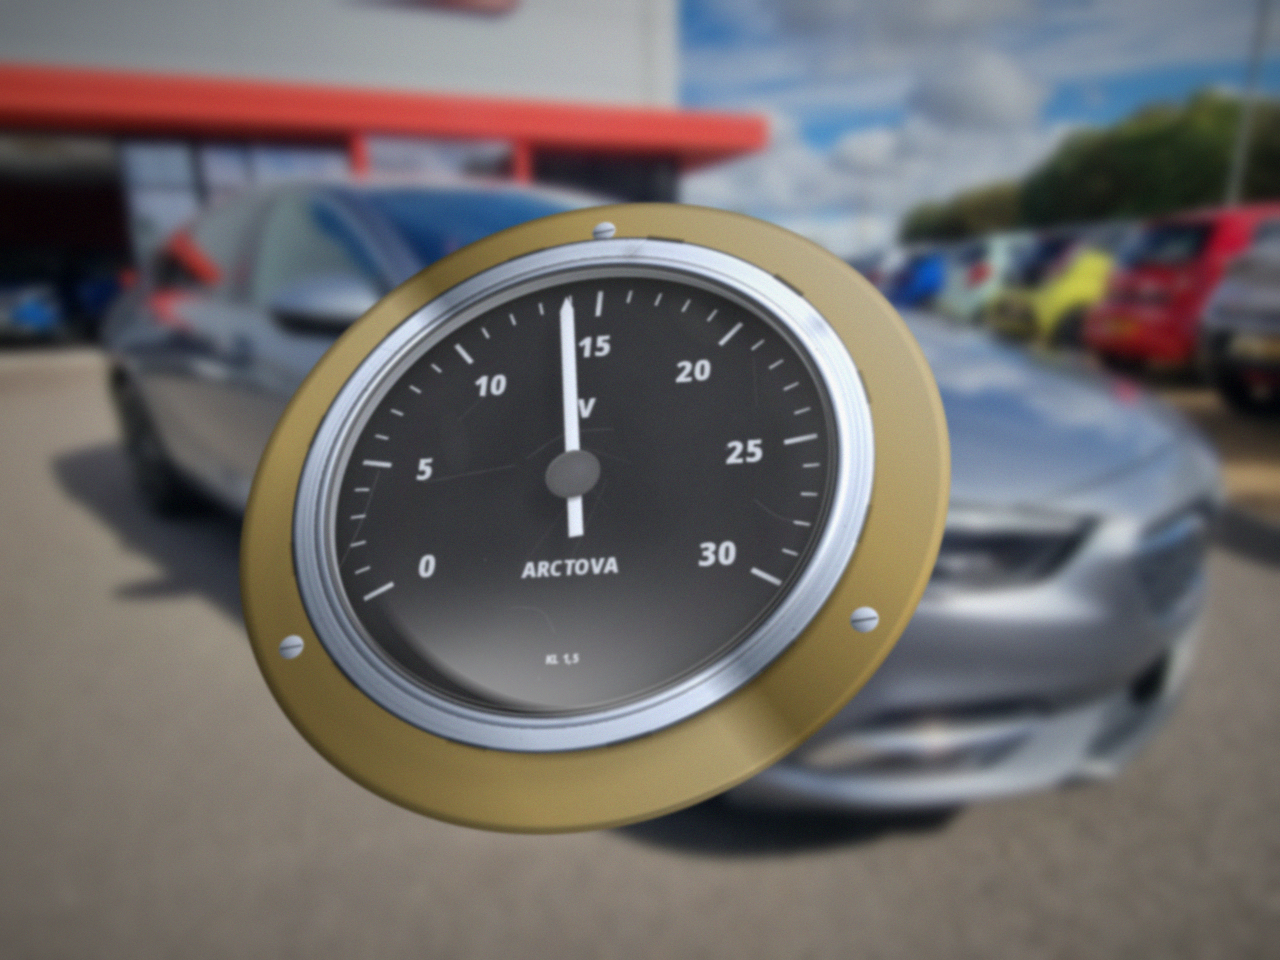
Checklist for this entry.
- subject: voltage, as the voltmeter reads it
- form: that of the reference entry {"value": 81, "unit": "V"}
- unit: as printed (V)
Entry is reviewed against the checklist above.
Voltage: {"value": 14, "unit": "V"}
